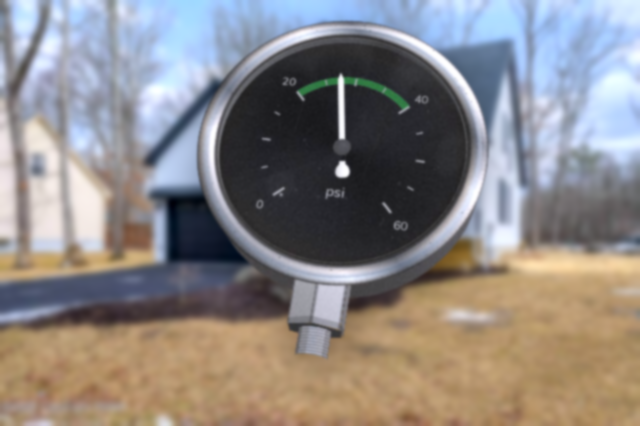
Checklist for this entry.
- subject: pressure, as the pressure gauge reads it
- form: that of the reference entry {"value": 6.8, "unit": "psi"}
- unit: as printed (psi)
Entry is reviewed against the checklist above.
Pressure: {"value": 27.5, "unit": "psi"}
